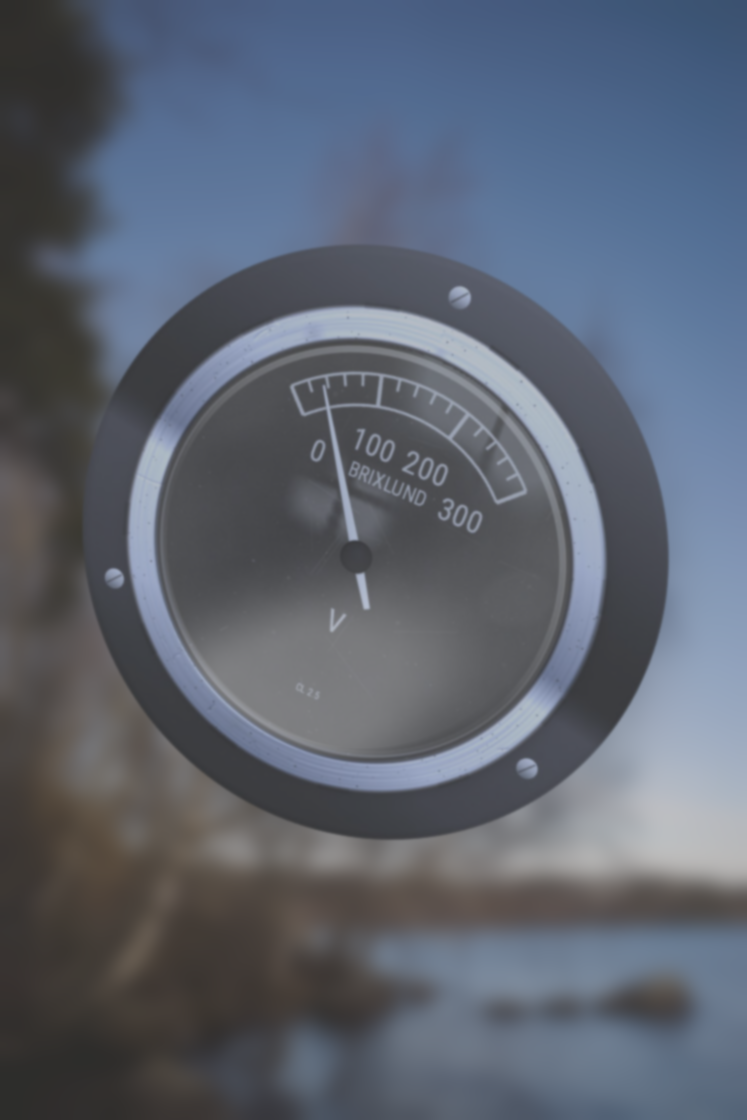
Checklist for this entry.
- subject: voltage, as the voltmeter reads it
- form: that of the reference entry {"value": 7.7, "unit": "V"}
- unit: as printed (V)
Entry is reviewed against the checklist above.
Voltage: {"value": 40, "unit": "V"}
